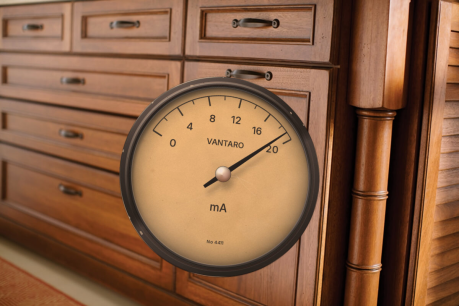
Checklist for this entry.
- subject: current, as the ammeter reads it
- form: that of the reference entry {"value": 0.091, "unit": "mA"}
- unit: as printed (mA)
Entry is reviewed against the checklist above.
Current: {"value": 19, "unit": "mA"}
